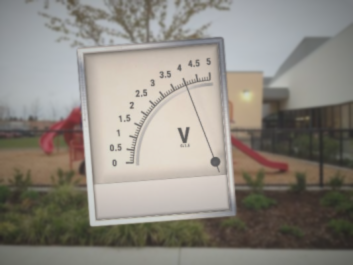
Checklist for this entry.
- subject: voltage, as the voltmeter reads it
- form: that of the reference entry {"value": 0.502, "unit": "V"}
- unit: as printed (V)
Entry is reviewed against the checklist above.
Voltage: {"value": 4, "unit": "V"}
